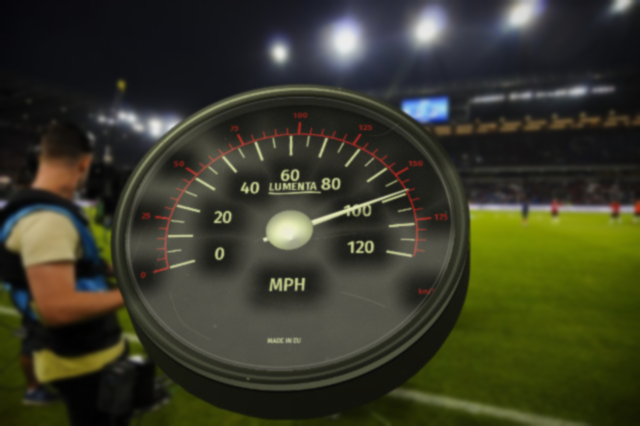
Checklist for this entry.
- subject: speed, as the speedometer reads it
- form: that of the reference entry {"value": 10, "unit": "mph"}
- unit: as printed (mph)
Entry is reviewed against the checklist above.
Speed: {"value": 100, "unit": "mph"}
